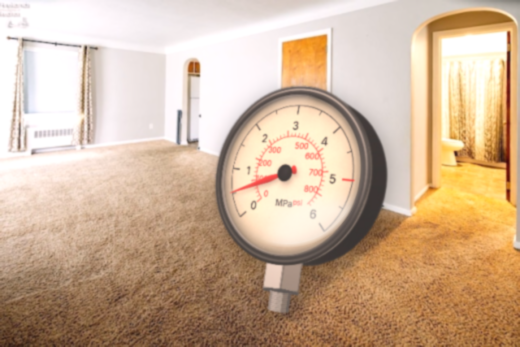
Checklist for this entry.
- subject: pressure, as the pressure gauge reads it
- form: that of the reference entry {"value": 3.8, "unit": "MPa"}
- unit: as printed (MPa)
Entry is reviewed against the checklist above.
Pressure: {"value": 0.5, "unit": "MPa"}
